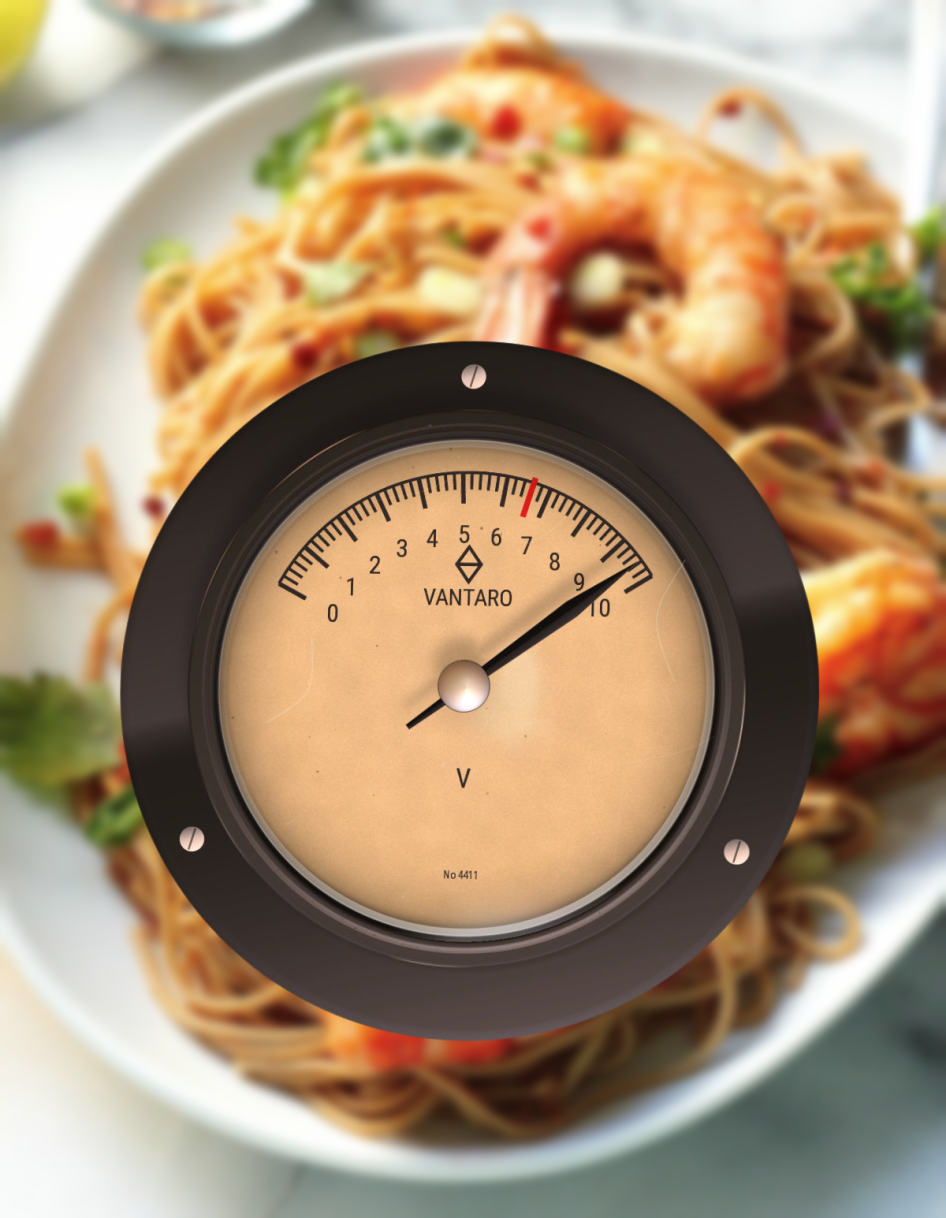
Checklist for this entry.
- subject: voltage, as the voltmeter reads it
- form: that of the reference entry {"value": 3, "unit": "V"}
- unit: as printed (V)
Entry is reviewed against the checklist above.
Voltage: {"value": 9.6, "unit": "V"}
